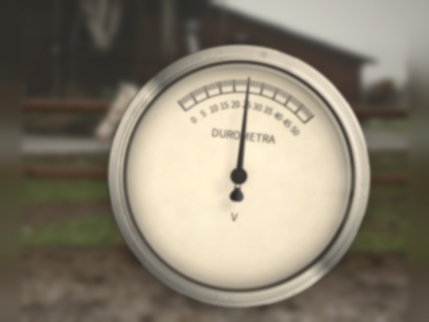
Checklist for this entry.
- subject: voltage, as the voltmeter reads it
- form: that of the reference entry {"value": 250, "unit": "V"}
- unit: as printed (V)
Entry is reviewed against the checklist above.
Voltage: {"value": 25, "unit": "V"}
